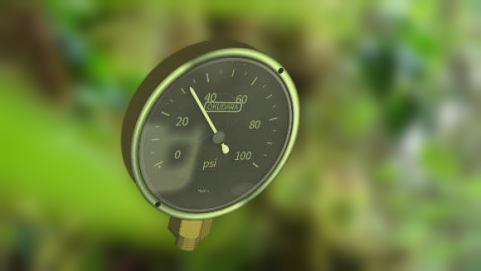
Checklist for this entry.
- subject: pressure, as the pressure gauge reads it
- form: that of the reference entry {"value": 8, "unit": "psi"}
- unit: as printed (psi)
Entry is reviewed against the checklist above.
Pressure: {"value": 32.5, "unit": "psi"}
